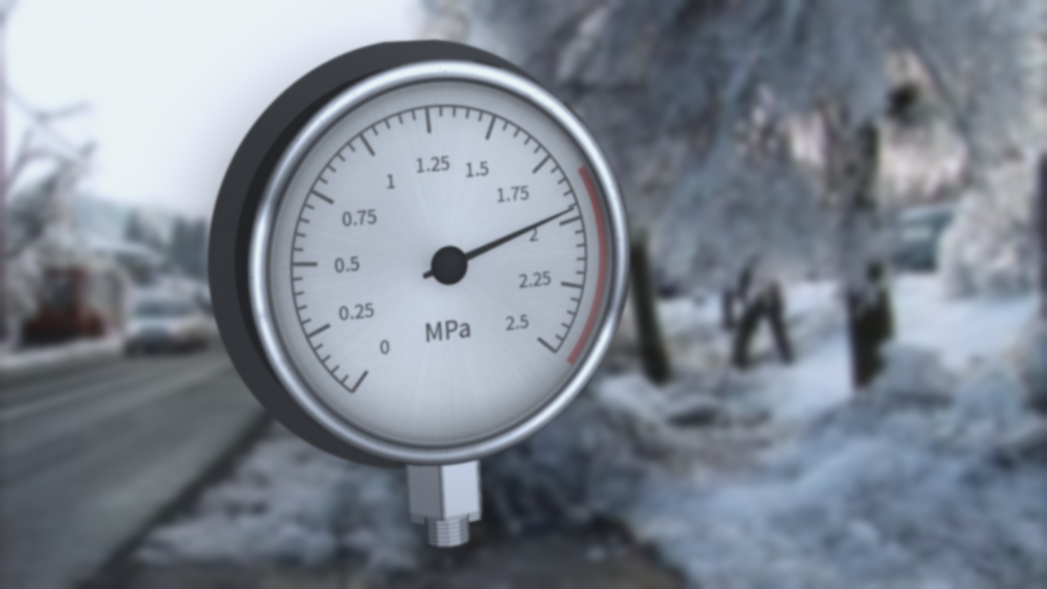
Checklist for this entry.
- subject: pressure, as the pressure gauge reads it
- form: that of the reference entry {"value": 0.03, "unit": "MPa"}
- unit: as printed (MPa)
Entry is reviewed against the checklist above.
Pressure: {"value": 1.95, "unit": "MPa"}
